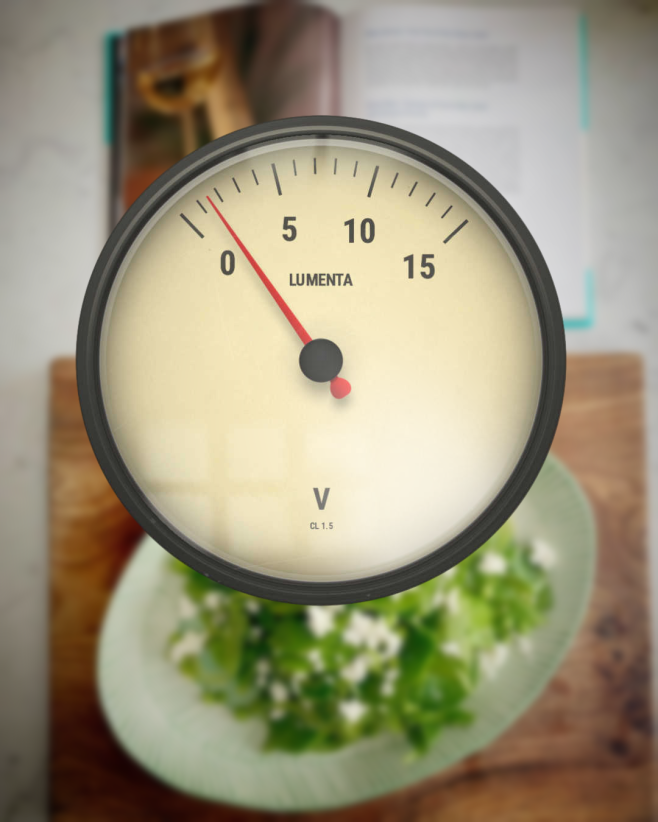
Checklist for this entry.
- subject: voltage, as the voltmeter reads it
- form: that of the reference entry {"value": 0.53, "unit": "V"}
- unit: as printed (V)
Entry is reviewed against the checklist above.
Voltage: {"value": 1.5, "unit": "V"}
